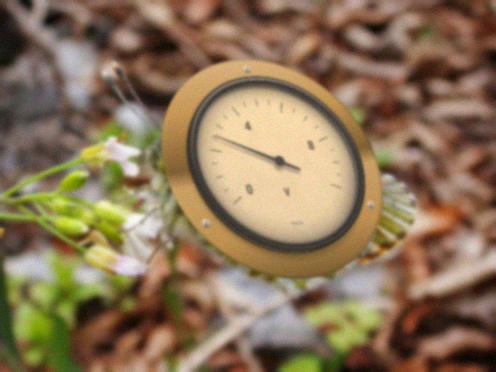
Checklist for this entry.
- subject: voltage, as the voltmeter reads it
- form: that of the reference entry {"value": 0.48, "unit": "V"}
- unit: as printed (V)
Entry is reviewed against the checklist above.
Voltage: {"value": 2.5, "unit": "V"}
